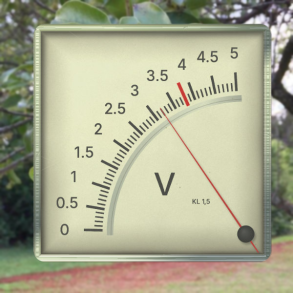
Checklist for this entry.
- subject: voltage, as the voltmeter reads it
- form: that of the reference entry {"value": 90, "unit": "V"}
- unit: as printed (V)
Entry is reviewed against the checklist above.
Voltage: {"value": 3.2, "unit": "V"}
